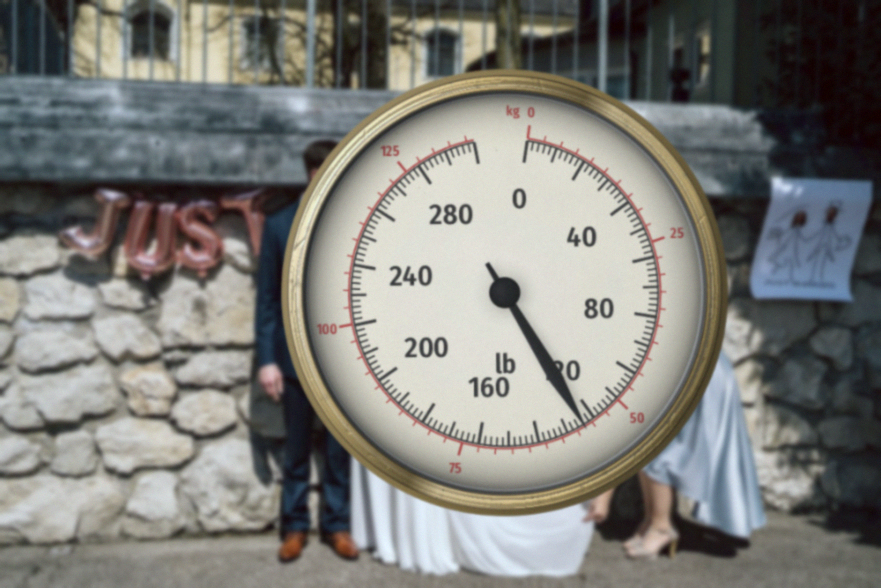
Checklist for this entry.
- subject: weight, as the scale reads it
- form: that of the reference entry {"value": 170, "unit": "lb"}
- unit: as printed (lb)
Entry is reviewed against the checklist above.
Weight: {"value": 124, "unit": "lb"}
